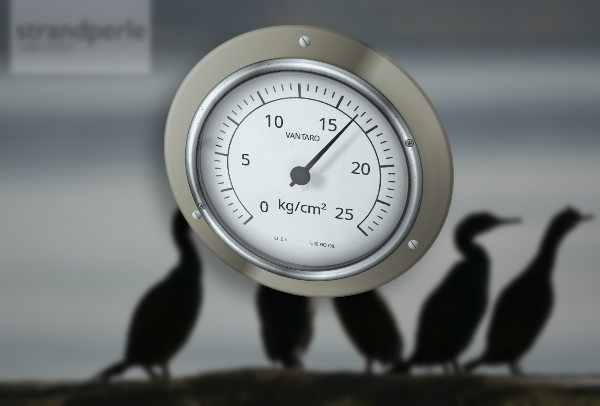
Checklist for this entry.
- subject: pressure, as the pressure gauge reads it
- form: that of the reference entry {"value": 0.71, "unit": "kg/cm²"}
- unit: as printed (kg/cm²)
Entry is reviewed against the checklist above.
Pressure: {"value": 16.25, "unit": "kg/cm²"}
